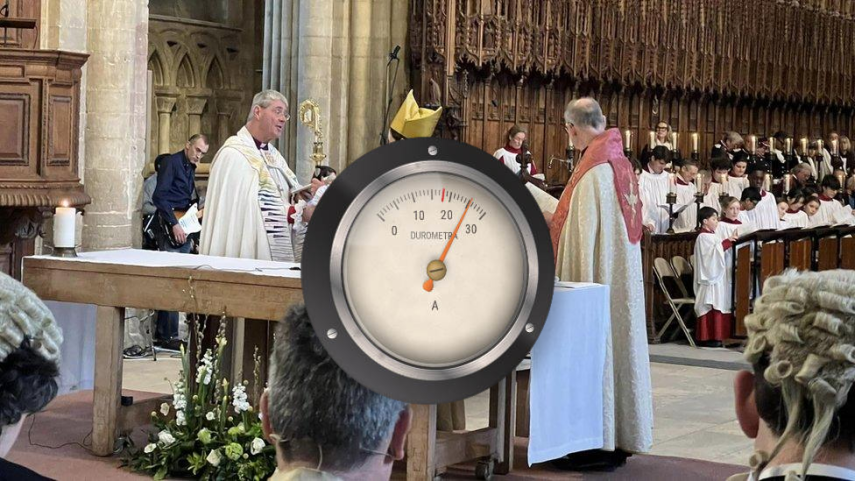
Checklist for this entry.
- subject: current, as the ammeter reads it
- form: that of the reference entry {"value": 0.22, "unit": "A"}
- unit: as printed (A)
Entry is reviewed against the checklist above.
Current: {"value": 25, "unit": "A"}
